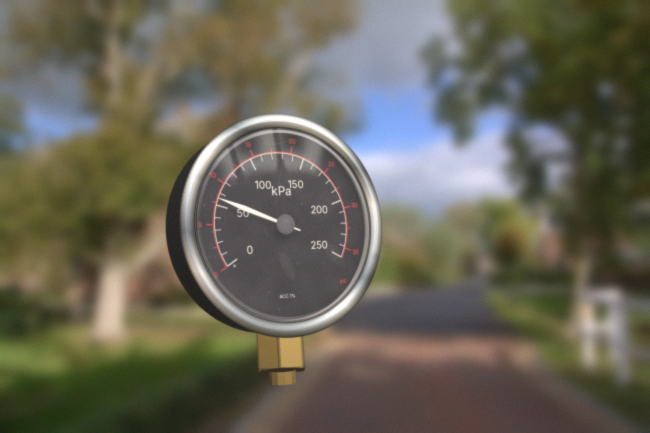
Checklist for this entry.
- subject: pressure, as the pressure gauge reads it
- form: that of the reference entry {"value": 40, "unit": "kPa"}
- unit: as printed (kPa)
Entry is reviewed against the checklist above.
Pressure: {"value": 55, "unit": "kPa"}
